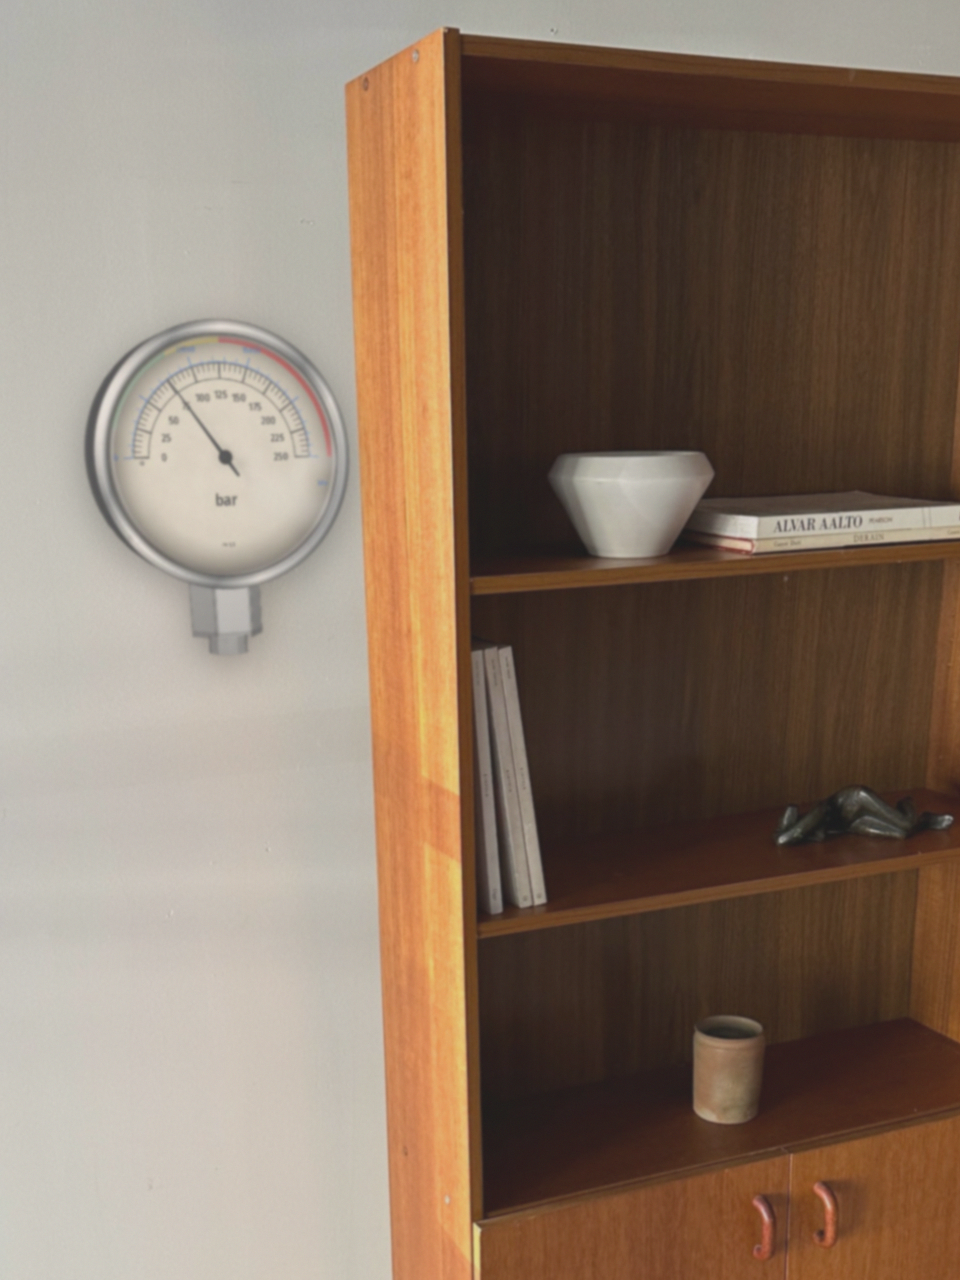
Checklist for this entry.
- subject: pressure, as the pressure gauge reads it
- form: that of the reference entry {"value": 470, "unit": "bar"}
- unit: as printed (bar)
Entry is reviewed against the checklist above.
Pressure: {"value": 75, "unit": "bar"}
